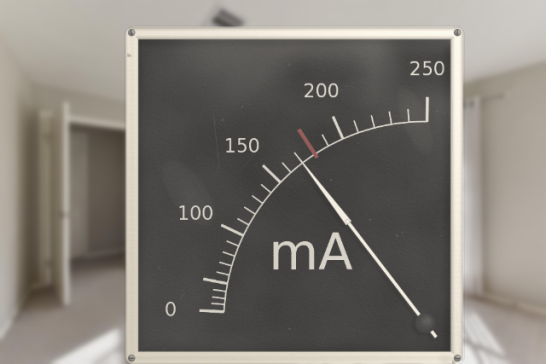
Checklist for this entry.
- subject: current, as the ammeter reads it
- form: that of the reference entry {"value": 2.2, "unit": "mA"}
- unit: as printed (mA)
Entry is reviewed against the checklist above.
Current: {"value": 170, "unit": "mA"}
